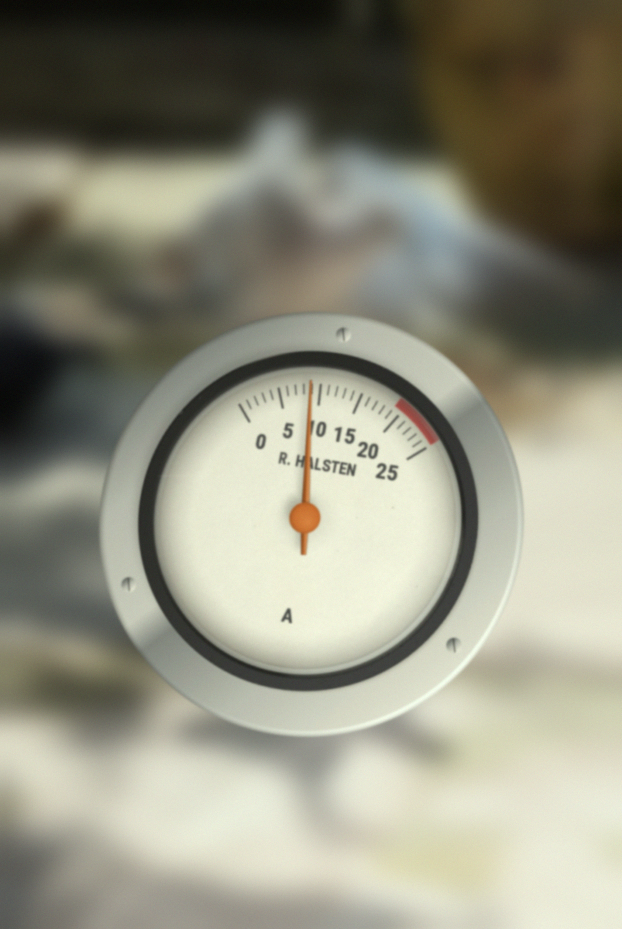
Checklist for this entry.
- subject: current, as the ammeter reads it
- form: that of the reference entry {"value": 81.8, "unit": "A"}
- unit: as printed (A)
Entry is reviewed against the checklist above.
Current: {"value": 9, "unit": "A"}
